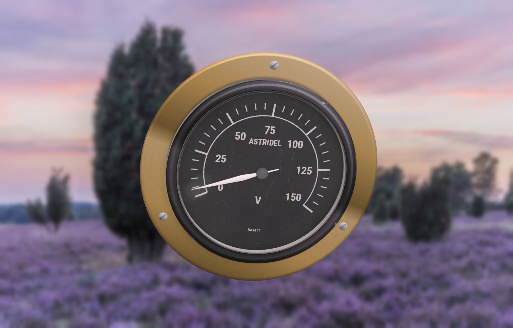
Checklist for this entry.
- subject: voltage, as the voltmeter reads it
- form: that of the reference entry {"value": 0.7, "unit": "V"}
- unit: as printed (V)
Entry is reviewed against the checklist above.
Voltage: {"value": 5, "unit": "V"}
